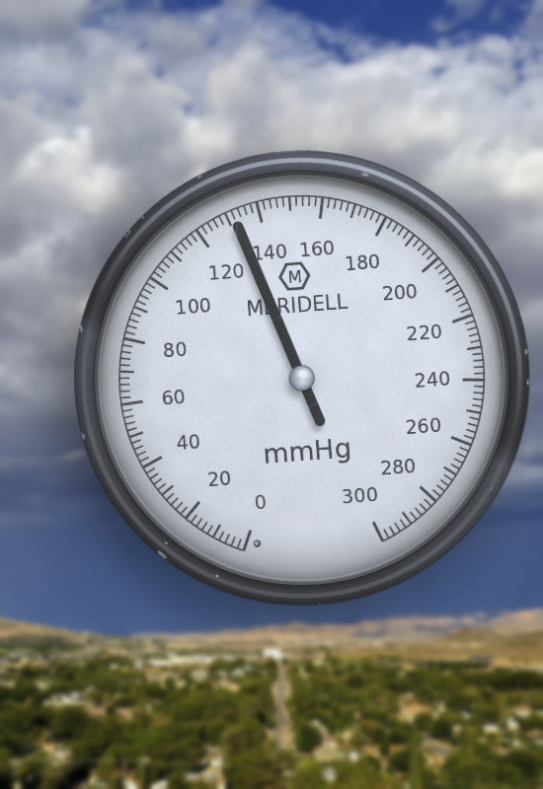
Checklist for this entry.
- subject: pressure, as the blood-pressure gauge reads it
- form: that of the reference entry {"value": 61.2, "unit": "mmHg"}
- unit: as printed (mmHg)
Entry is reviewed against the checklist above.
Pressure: {"value": 132, "unit": "mmHg"}
